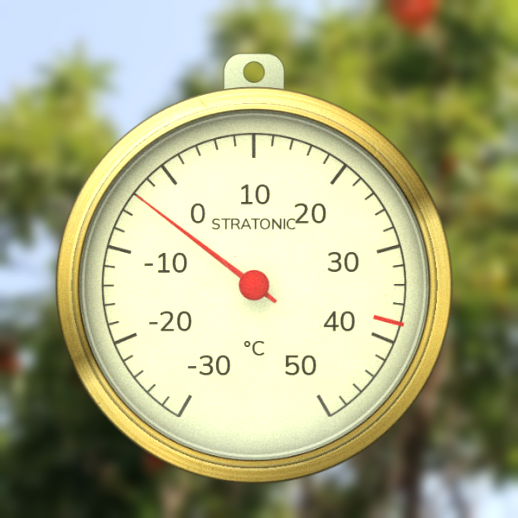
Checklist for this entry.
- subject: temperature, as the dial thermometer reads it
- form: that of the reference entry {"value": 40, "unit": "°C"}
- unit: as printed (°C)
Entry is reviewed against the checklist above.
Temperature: {"value": -4, "unit": "°C"}
